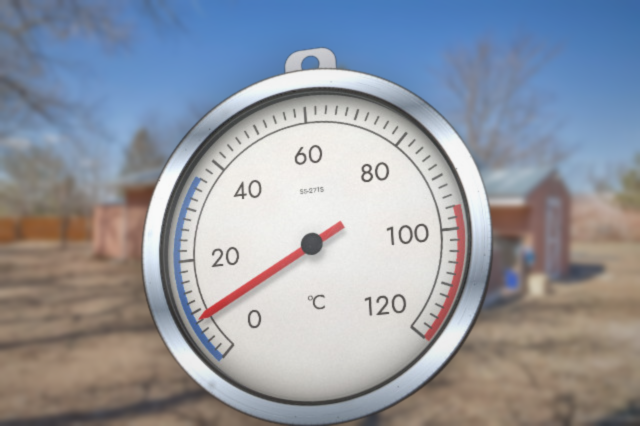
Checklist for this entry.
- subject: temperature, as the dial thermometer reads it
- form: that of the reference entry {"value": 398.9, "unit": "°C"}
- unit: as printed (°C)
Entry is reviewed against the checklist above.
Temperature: {"value": 8, "unit": "°C"}
